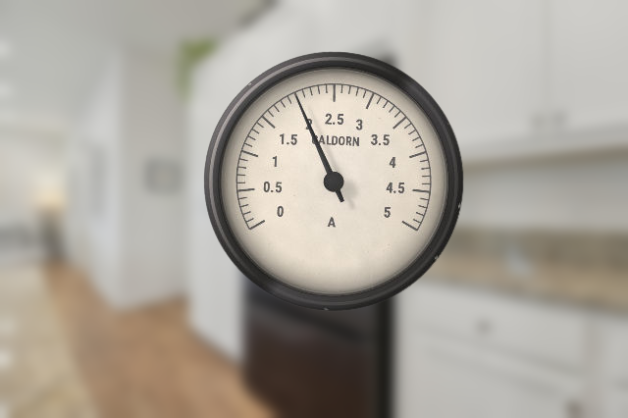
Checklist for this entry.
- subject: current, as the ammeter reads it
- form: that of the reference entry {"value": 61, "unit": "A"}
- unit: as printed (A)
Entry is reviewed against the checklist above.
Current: {"value": 2, "unit": "A"}
